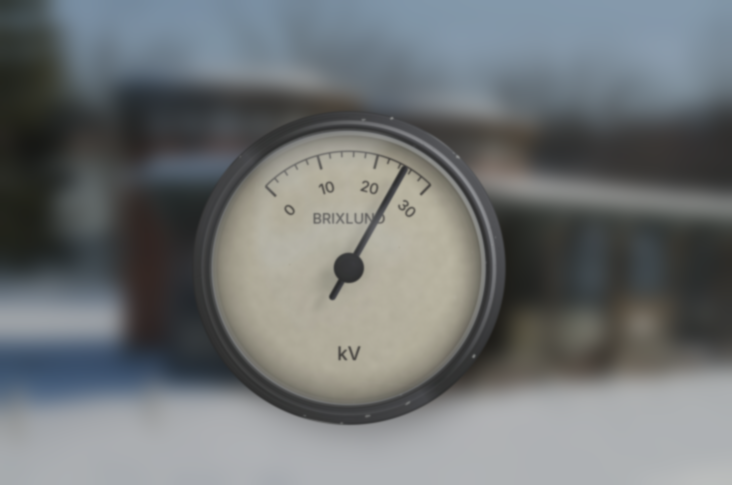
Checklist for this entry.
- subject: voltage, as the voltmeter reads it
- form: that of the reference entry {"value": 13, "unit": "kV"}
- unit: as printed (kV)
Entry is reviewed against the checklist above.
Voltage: {"value": 25, "unit": "kV"}
